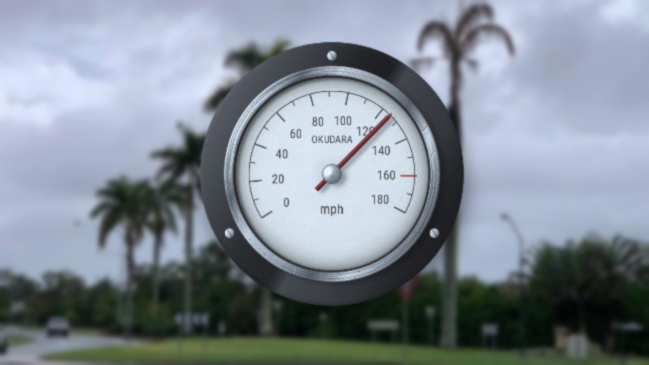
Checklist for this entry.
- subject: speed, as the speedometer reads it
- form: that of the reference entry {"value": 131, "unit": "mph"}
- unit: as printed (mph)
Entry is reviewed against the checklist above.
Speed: {"value": 125, "unit": "mph"}
